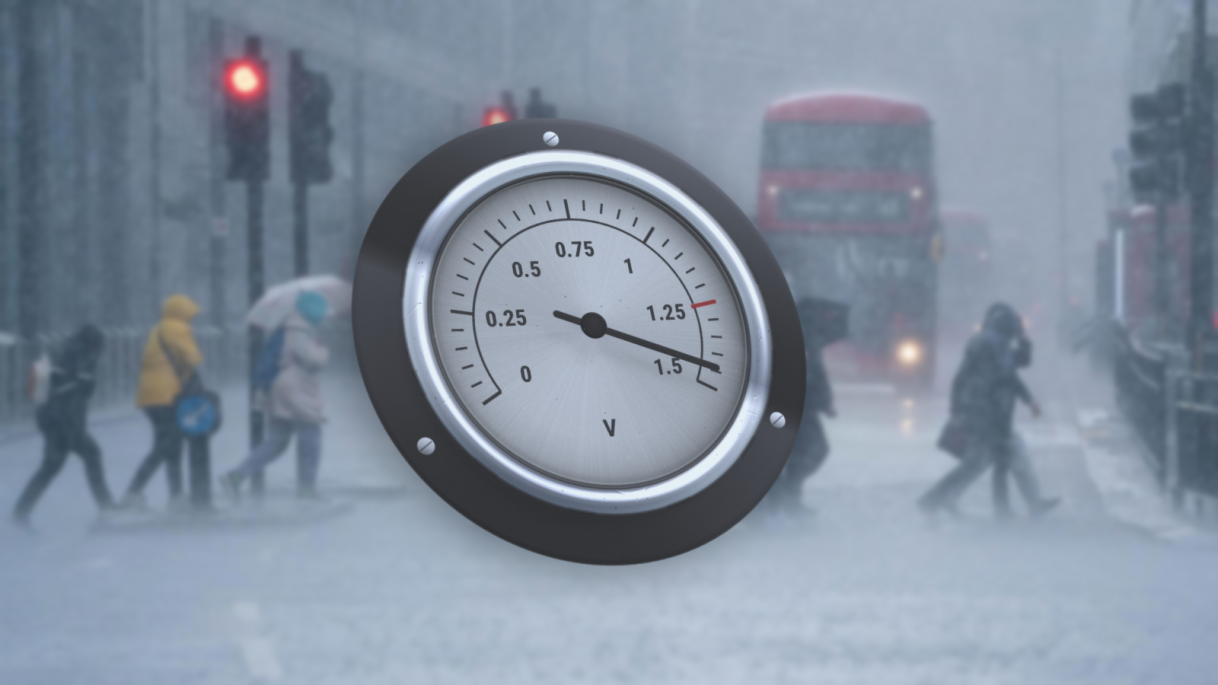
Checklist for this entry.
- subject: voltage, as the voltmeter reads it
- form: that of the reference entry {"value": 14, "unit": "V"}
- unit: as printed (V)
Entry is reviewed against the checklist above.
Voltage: {"value": 1.45, "unit": "V"}
